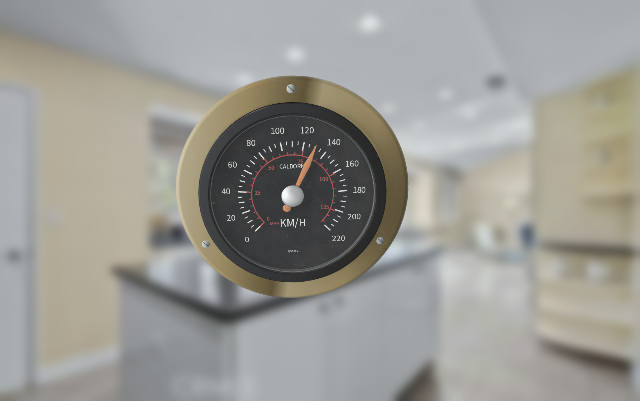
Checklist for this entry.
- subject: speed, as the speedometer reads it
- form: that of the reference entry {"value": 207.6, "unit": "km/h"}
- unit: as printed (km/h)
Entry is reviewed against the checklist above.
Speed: {"value": 130, "unit": "km/h"}
